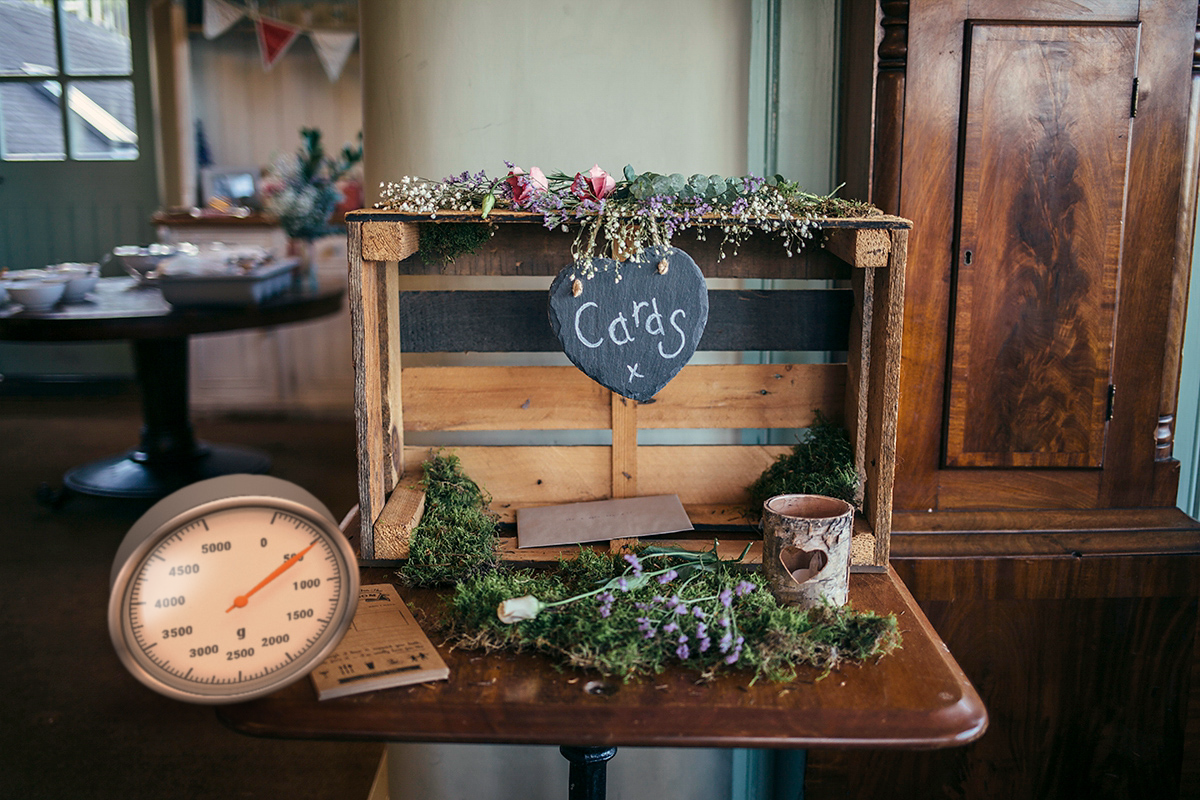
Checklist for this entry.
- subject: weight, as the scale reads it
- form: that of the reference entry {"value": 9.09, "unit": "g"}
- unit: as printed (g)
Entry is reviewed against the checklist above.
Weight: {"value": 500, "unit": "g"}
